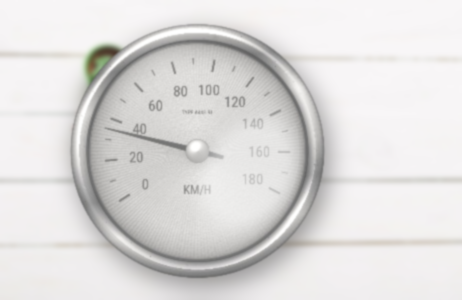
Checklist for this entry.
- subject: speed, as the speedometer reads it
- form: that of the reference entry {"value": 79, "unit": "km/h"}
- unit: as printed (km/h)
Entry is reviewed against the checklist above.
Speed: {"value": 35, "unit": "km/h"}
